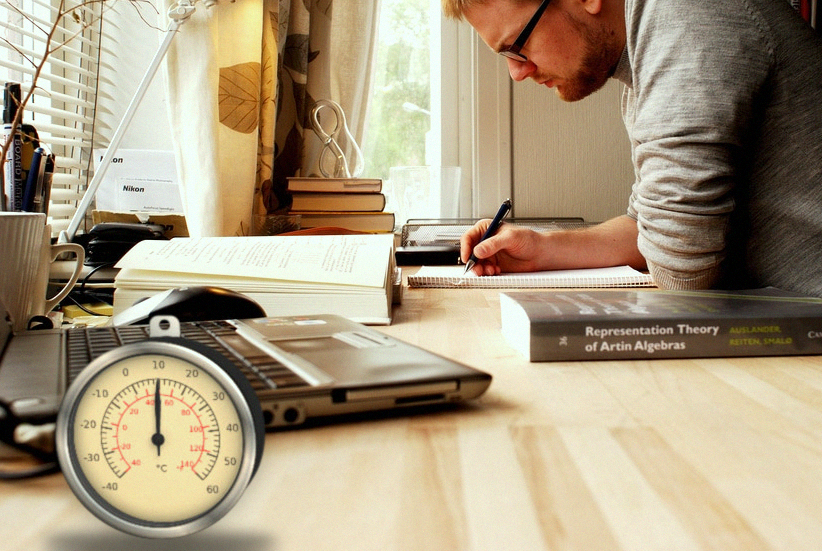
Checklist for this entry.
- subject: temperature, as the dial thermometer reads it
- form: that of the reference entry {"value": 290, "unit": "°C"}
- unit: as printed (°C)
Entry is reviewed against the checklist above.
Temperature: {"value": 10, "unit": "°C"}
